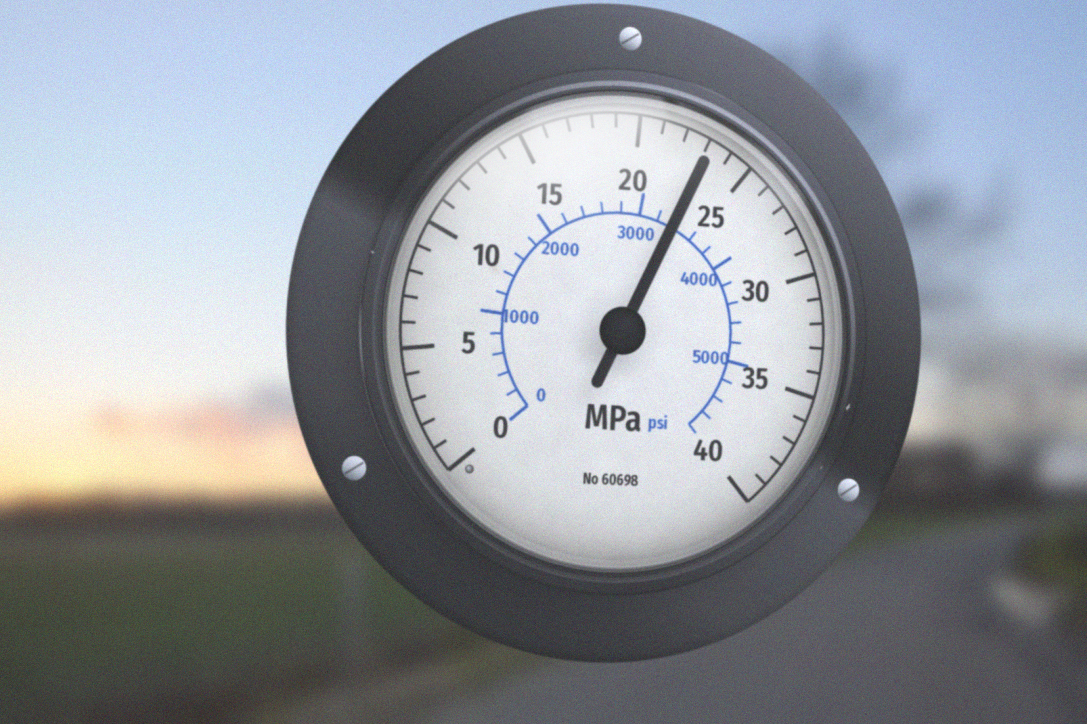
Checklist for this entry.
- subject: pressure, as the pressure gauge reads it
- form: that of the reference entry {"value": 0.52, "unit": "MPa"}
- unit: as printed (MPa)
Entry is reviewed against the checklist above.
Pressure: {"value": 23, "unit": "MPa"}
